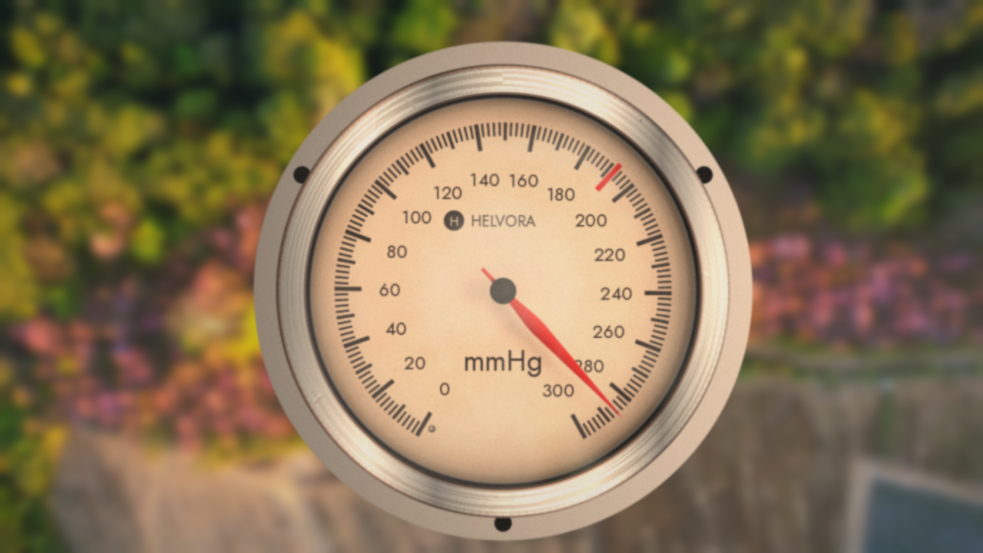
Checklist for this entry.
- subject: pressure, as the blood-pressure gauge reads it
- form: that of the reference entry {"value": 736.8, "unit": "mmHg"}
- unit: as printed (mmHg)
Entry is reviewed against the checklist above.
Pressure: {"value": 286, "unit": "mmHg"}
